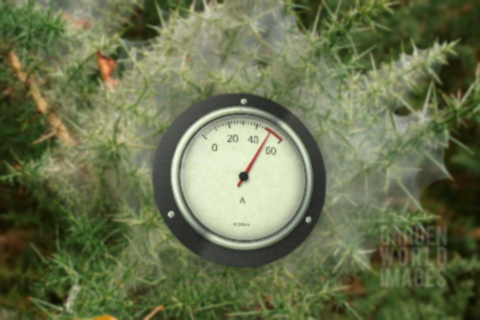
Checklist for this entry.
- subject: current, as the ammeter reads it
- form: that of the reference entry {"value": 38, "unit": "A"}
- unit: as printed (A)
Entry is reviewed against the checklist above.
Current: {"value": 50, "unit": "A"}
